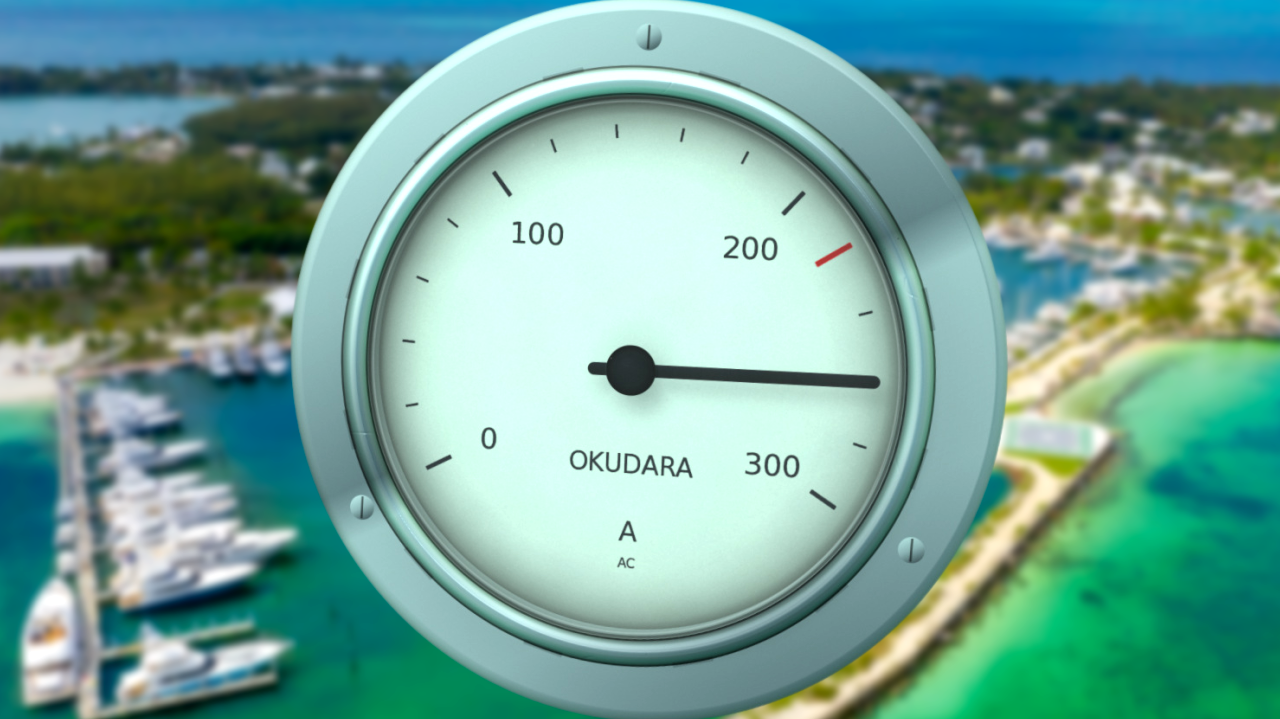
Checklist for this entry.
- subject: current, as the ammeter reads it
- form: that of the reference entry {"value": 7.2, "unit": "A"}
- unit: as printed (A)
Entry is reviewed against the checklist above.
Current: {"value": 260, "unit": "A"}
